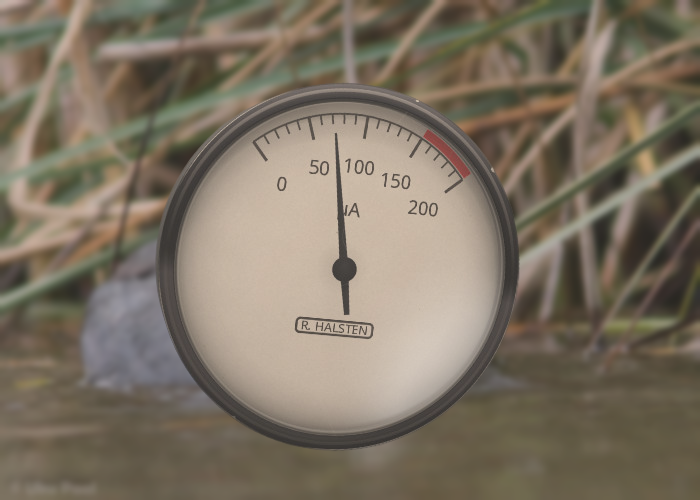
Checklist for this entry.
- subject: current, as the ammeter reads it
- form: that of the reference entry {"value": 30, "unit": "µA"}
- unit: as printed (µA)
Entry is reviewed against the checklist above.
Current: {"value": 70, "unit": "µA"}
